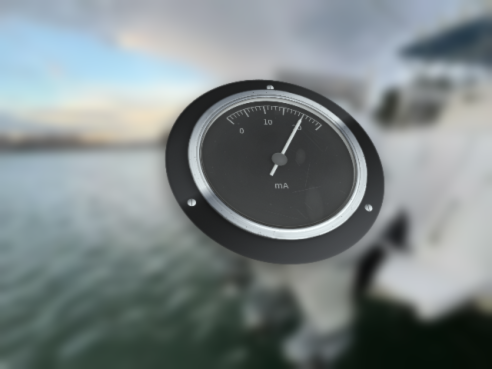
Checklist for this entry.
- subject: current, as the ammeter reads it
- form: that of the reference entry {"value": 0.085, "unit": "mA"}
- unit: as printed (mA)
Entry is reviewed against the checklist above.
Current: {"value": 20, "unit": "mA"}
